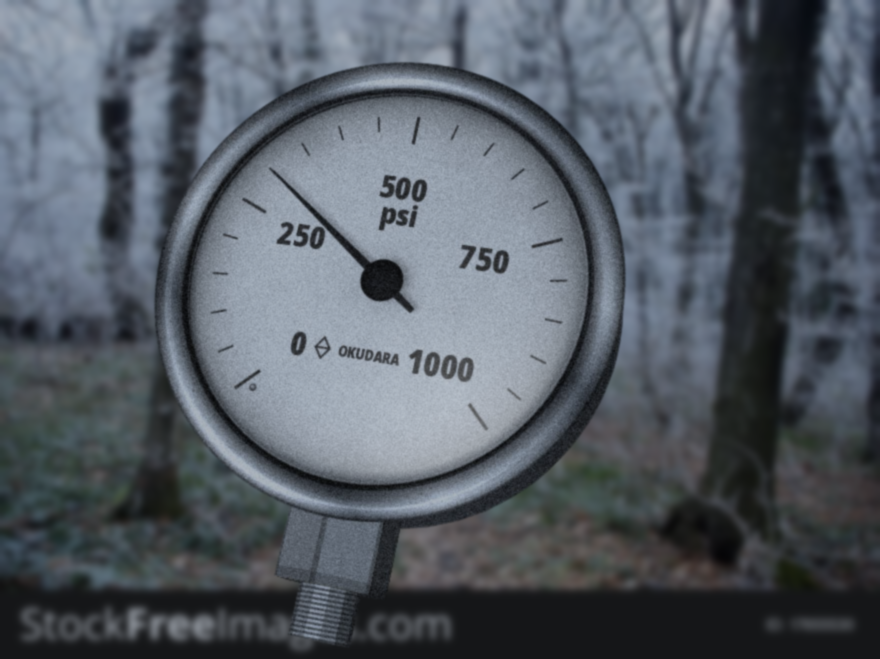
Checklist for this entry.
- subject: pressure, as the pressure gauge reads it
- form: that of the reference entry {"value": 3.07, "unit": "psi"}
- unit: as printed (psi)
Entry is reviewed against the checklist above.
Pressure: {"value": 300, "unit": "psi"}
